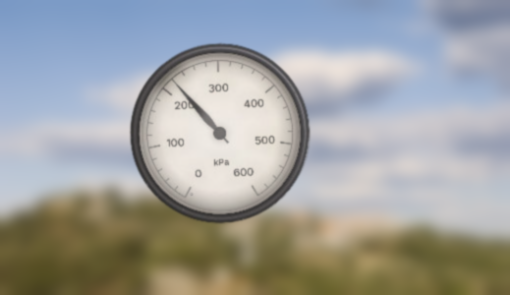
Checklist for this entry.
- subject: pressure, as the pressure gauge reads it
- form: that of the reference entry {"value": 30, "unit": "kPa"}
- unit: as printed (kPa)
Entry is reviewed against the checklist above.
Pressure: {"value": 220, "unit": "kPa"}
